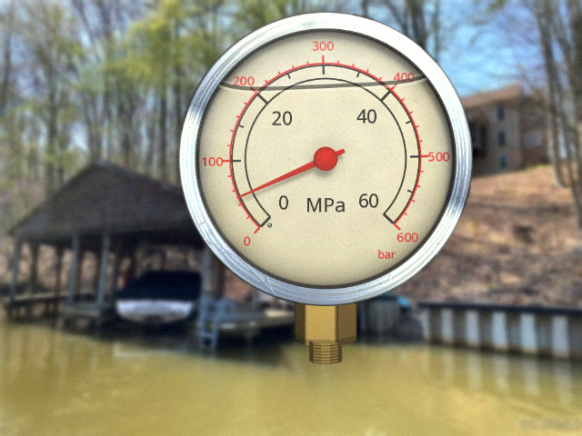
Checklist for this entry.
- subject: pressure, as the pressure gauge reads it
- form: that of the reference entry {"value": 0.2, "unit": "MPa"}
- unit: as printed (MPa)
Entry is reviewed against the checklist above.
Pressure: {"value": 5, "unit": "MPa"}
